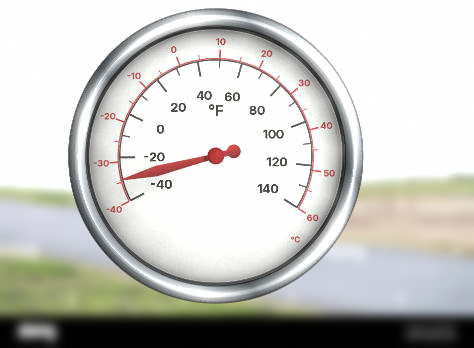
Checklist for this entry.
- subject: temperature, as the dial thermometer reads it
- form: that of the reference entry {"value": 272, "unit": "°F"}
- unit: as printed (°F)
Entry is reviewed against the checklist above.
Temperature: {"value": -30, "unit": "°F"}
